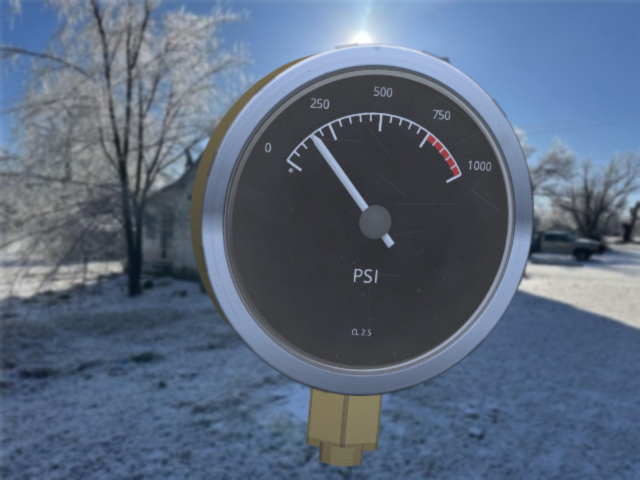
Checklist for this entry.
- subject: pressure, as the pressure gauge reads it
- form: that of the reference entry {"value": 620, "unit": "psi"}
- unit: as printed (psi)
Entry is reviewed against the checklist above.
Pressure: {"value": 150, "unit": "psi"}
